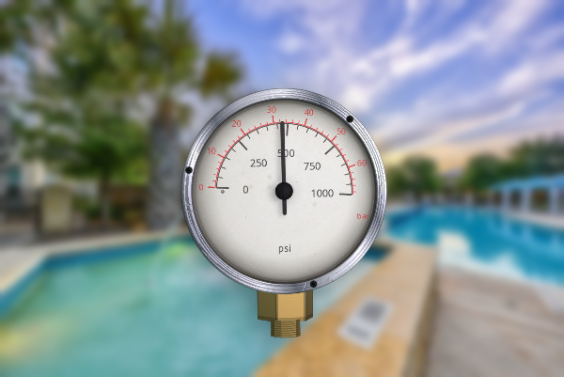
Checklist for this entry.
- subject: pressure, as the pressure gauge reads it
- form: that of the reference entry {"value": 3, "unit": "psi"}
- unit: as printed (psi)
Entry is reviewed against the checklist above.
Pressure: {"value": 475, "unit": "psi"}
